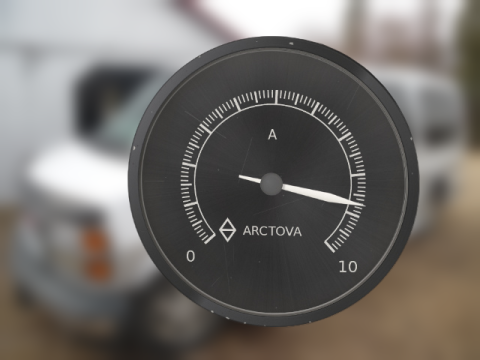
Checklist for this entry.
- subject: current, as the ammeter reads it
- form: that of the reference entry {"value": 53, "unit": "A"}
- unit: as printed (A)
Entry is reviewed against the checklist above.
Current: {"value": 8.7, "unit": "A"}
